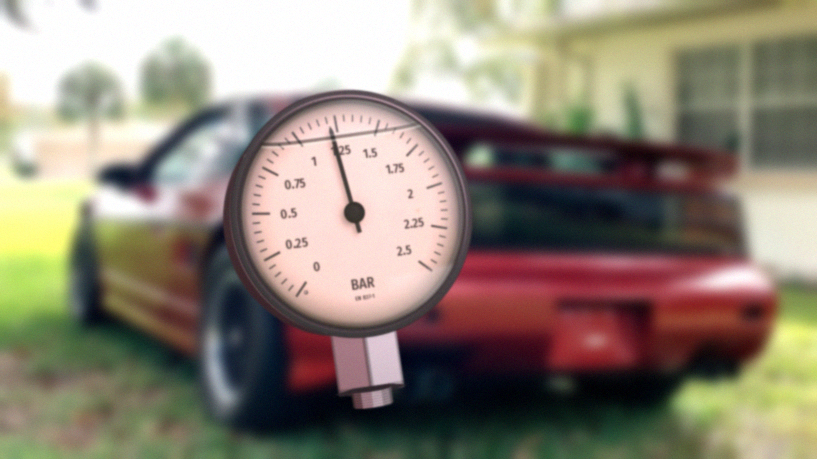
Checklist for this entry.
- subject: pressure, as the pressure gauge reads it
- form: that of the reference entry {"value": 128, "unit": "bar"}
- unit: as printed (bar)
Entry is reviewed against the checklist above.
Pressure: {"value": 1.2, "unit": "bar"}
